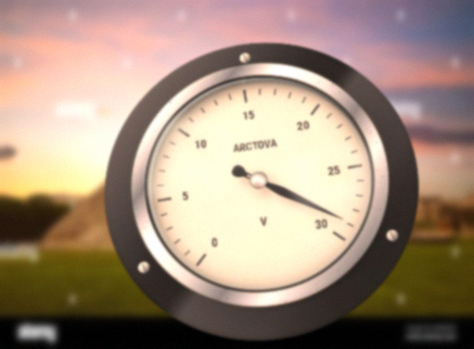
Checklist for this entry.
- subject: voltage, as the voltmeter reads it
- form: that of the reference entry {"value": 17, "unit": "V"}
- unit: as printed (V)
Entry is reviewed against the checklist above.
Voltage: {"value": 29, "unit": "V"}
